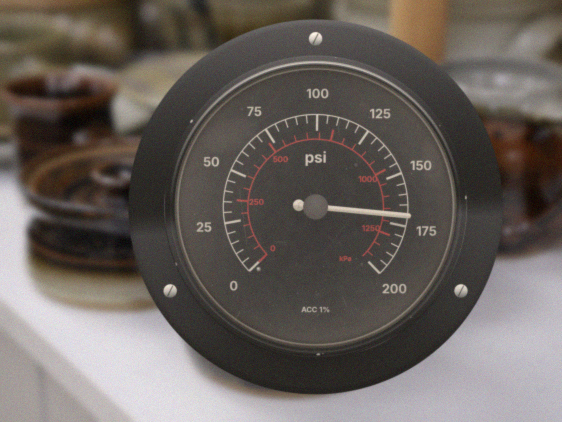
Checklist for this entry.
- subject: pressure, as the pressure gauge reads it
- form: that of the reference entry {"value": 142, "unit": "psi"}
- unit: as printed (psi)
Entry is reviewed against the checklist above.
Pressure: {"value": 170, "unit": "psi"}
